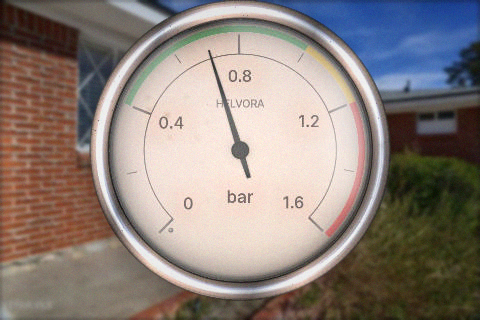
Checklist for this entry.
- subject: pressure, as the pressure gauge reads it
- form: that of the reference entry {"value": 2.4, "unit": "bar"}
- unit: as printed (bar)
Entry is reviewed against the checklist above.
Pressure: {"value": 0.7, "unit": "bar"}
